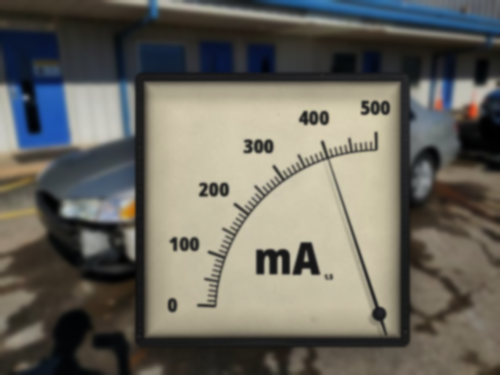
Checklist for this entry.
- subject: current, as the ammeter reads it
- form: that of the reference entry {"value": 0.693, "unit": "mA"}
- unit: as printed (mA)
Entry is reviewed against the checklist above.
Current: {"value": 400, "unit": "mA"}
